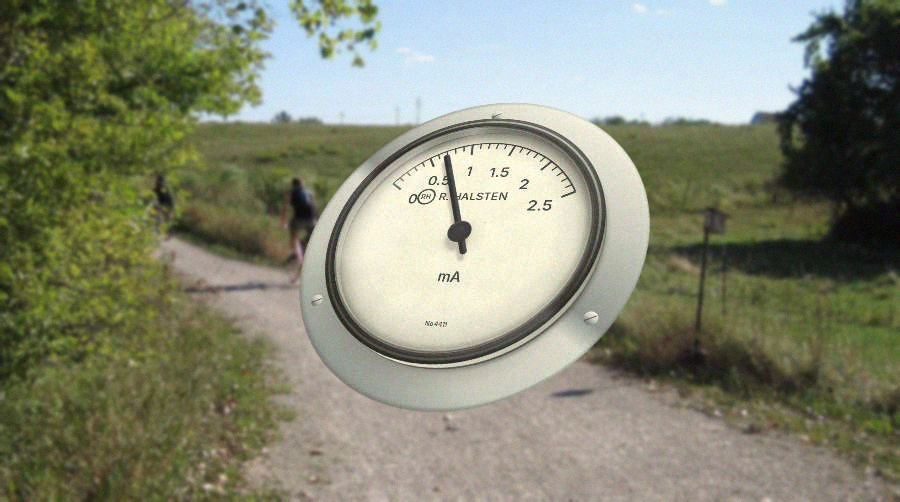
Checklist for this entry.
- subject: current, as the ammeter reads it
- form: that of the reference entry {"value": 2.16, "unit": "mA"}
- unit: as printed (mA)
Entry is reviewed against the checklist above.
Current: {"value": 0.7, "unit": "mA"}
